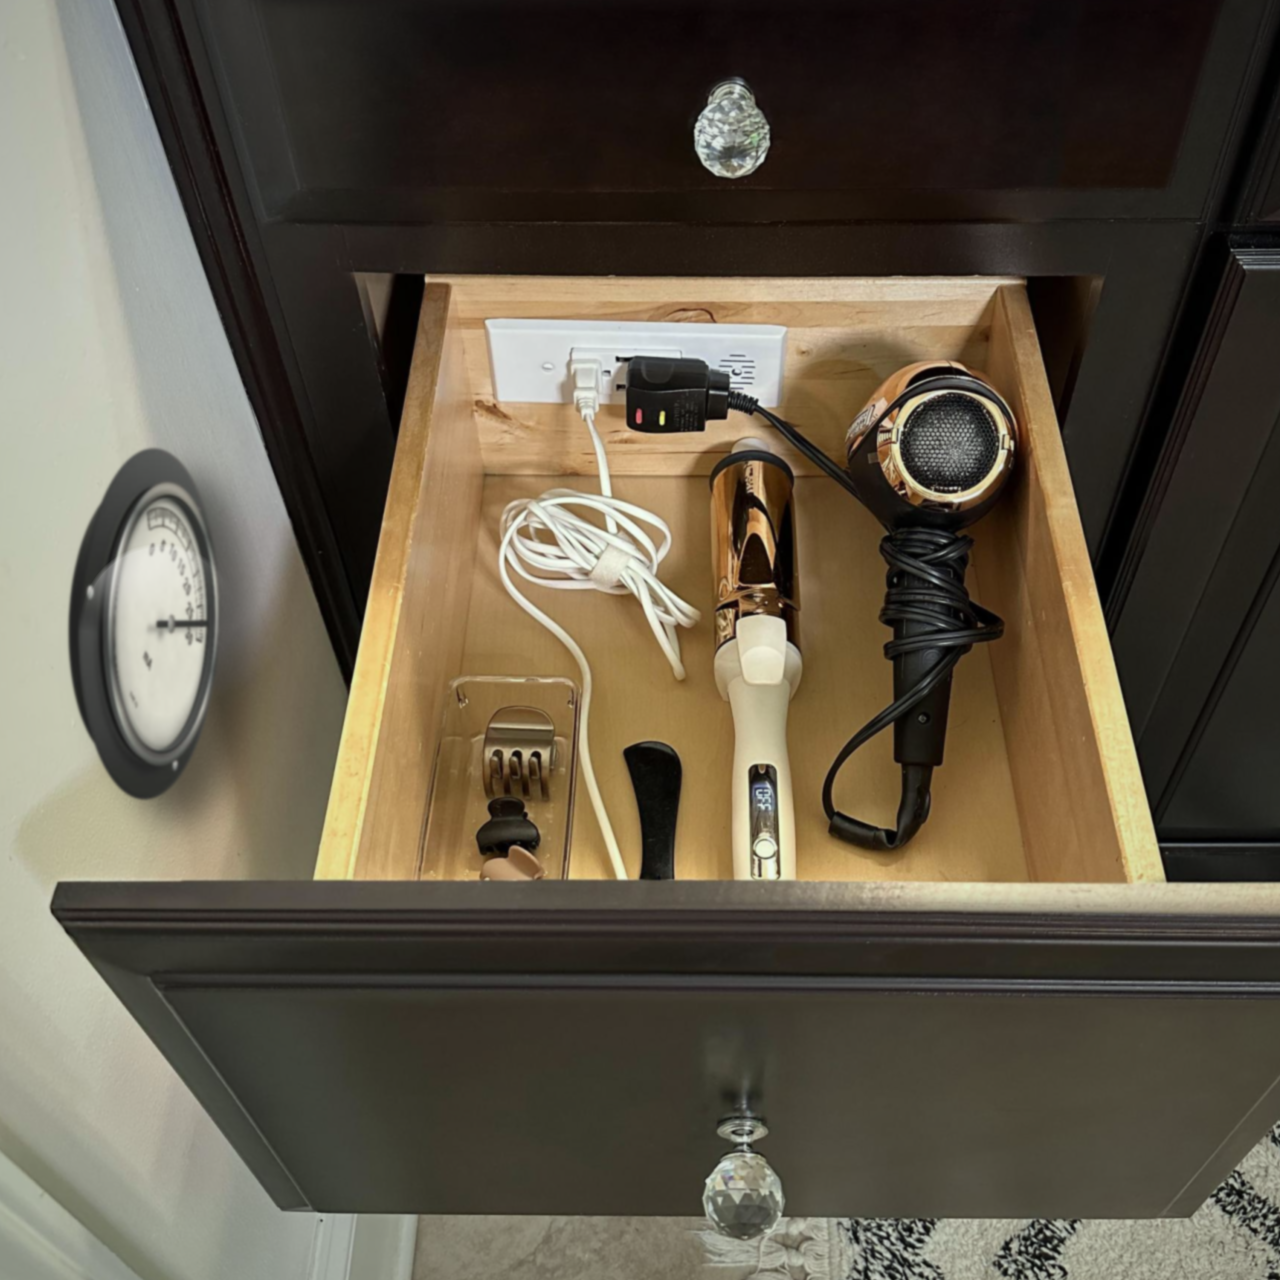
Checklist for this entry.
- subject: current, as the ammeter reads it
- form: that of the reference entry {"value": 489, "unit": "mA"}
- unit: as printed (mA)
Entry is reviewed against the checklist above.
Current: {"value": 27.5, "unit": "mA"}
